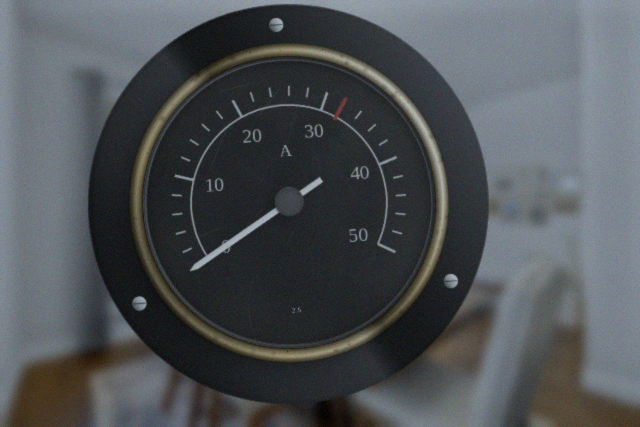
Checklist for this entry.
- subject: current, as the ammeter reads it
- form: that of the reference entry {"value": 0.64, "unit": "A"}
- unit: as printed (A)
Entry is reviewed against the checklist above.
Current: {"value": 0, "unit": "A"}
